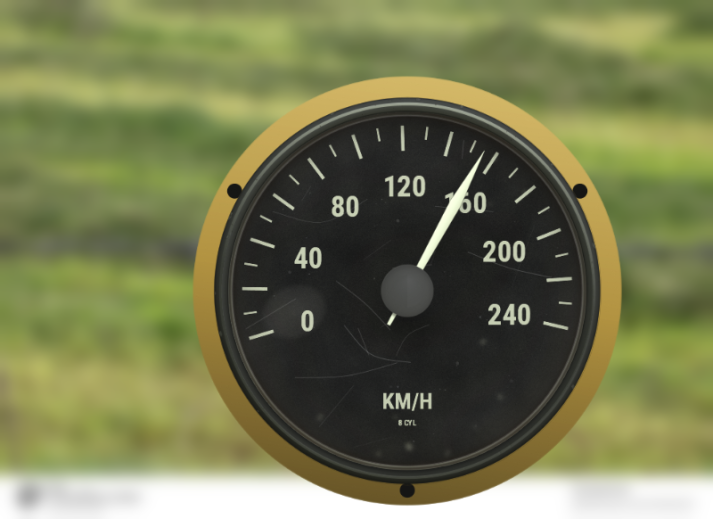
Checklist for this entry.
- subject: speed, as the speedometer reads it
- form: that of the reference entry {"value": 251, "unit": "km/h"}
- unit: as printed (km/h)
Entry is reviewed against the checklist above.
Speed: {"value": 155, "unit": "km/h"}
